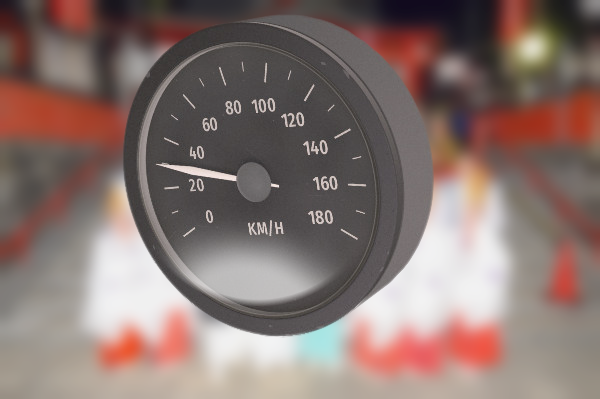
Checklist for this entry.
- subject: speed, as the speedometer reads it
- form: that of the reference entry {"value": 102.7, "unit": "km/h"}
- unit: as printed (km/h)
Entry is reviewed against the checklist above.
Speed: {"value": 30, "unit": "km/h"}
